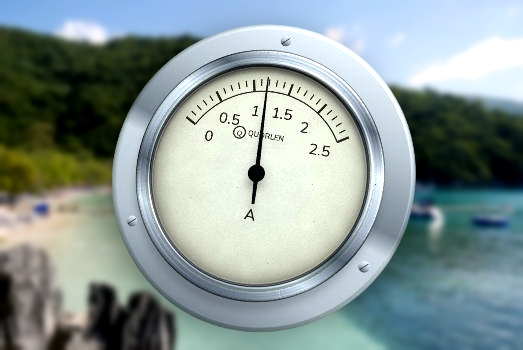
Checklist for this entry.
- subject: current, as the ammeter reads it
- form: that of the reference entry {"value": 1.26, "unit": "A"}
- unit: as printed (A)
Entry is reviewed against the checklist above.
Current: {"value": 1.2, "unit": "A"}
